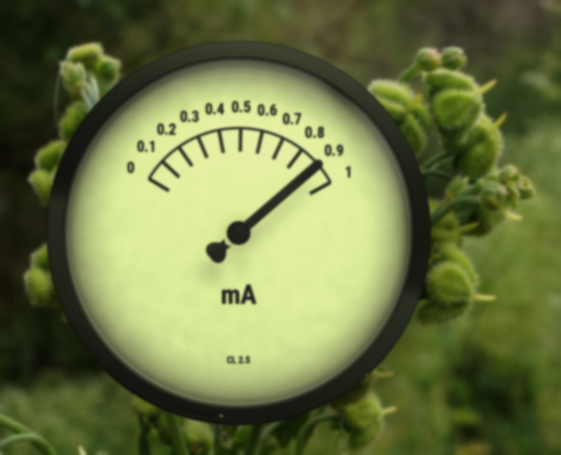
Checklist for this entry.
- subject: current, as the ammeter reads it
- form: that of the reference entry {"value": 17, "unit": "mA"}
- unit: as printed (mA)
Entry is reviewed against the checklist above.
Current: {"value": 0.9, "unit": "mA"}
